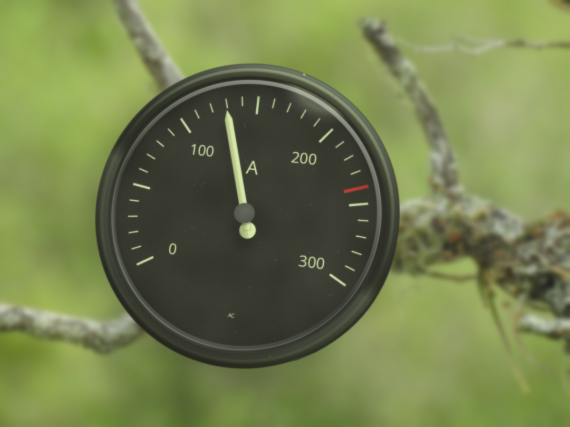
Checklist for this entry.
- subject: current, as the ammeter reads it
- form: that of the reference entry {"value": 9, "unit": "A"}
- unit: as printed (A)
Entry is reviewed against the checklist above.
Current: {"value": 130, "unit": "A"}
